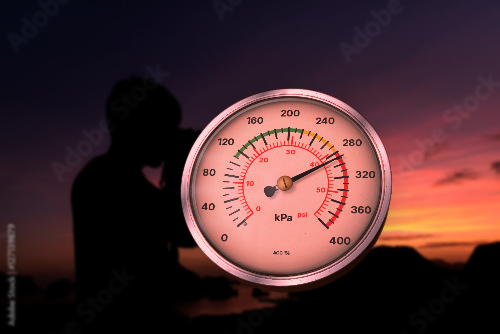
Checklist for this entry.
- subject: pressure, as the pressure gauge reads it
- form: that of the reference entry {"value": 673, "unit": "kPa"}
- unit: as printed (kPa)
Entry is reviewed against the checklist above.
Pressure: {"value": 290, "unit": "kPa"}
